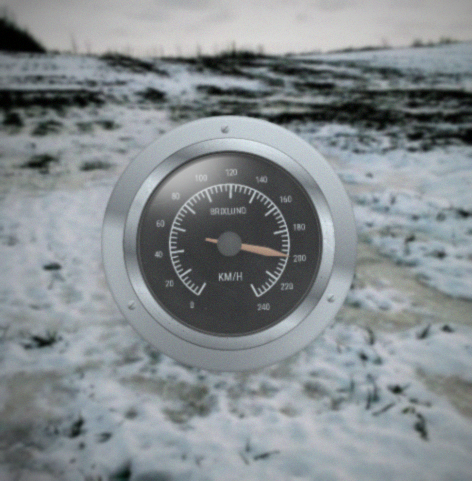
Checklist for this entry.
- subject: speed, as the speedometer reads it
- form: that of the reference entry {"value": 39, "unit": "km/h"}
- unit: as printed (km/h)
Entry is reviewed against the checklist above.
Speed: {"value": 200, "unit": "km/h"}
